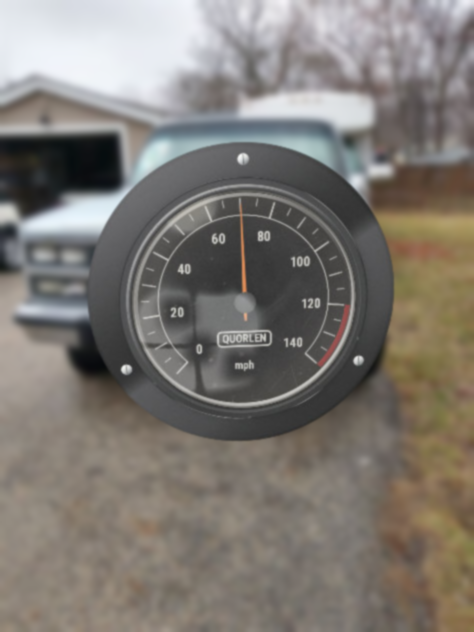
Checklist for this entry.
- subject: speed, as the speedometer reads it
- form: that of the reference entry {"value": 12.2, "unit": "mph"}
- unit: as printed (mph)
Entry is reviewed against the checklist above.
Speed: {"value": 70, "unit": "mph"}
